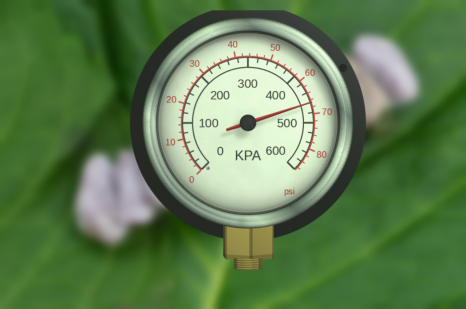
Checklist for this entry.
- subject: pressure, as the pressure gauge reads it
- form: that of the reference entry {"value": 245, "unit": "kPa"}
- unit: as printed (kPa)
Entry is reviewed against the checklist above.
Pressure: {"value": 460, "unit": "kPa"}
